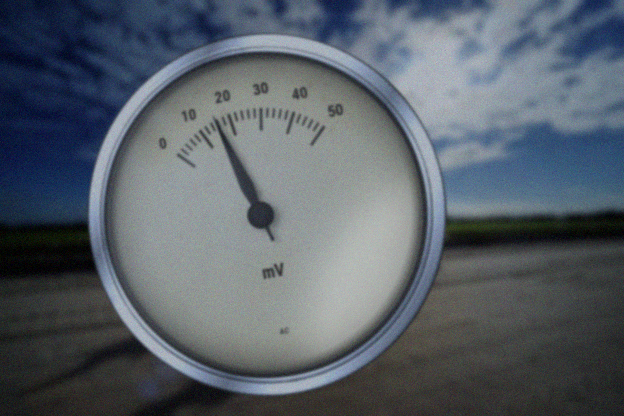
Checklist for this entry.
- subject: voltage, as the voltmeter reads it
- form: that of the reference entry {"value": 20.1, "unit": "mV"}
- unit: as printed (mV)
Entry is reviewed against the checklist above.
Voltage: {"value": 16, "unit": "mV"}
